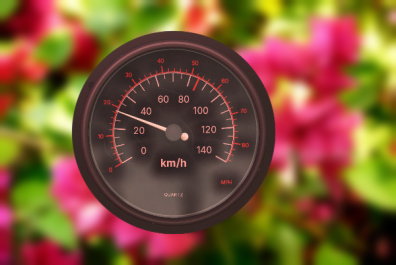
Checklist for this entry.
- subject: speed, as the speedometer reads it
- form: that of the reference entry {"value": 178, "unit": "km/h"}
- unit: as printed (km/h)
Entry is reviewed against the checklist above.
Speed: {"value": 30, "unit": "km/h"}
